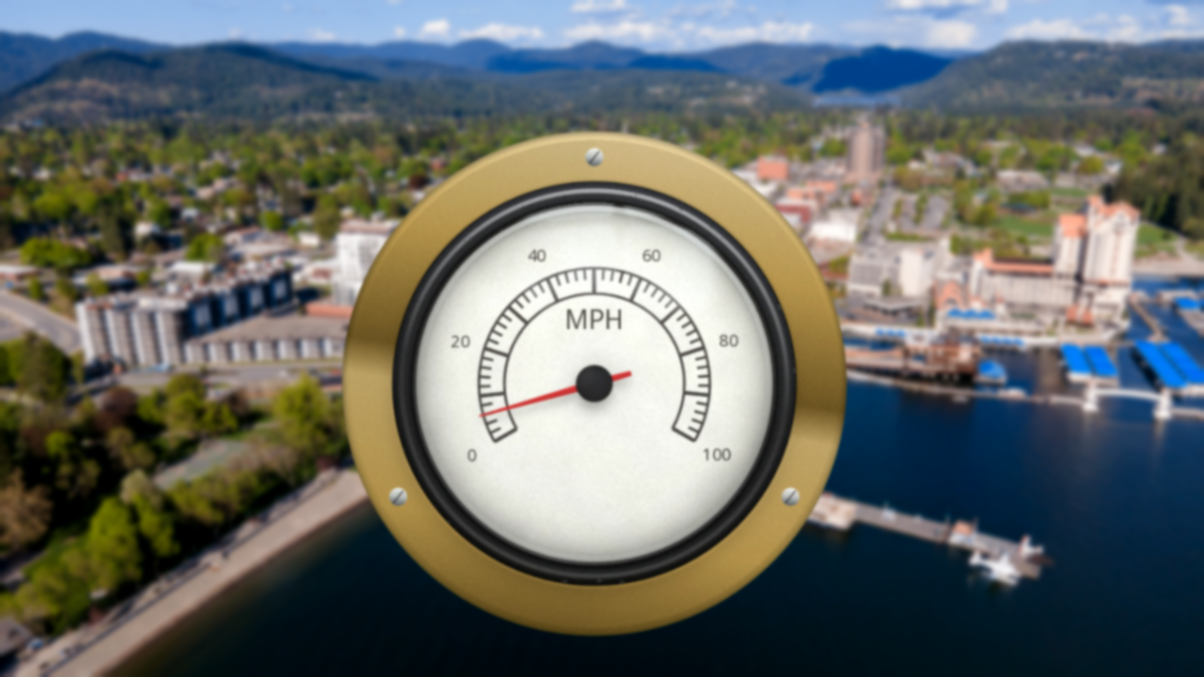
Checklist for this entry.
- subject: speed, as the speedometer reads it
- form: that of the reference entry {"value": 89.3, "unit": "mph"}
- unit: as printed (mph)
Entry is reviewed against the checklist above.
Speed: {"value": 6, "unit": "mph"}
